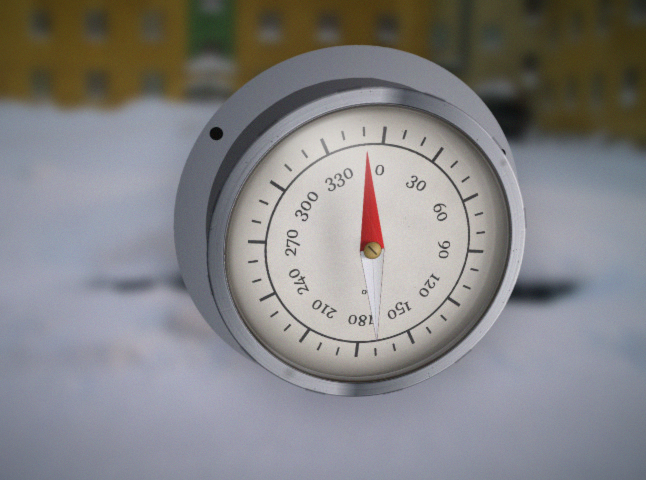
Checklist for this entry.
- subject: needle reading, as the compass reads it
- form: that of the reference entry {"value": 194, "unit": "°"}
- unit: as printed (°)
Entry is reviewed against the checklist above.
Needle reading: {"value": 350, "unit": "°"}
